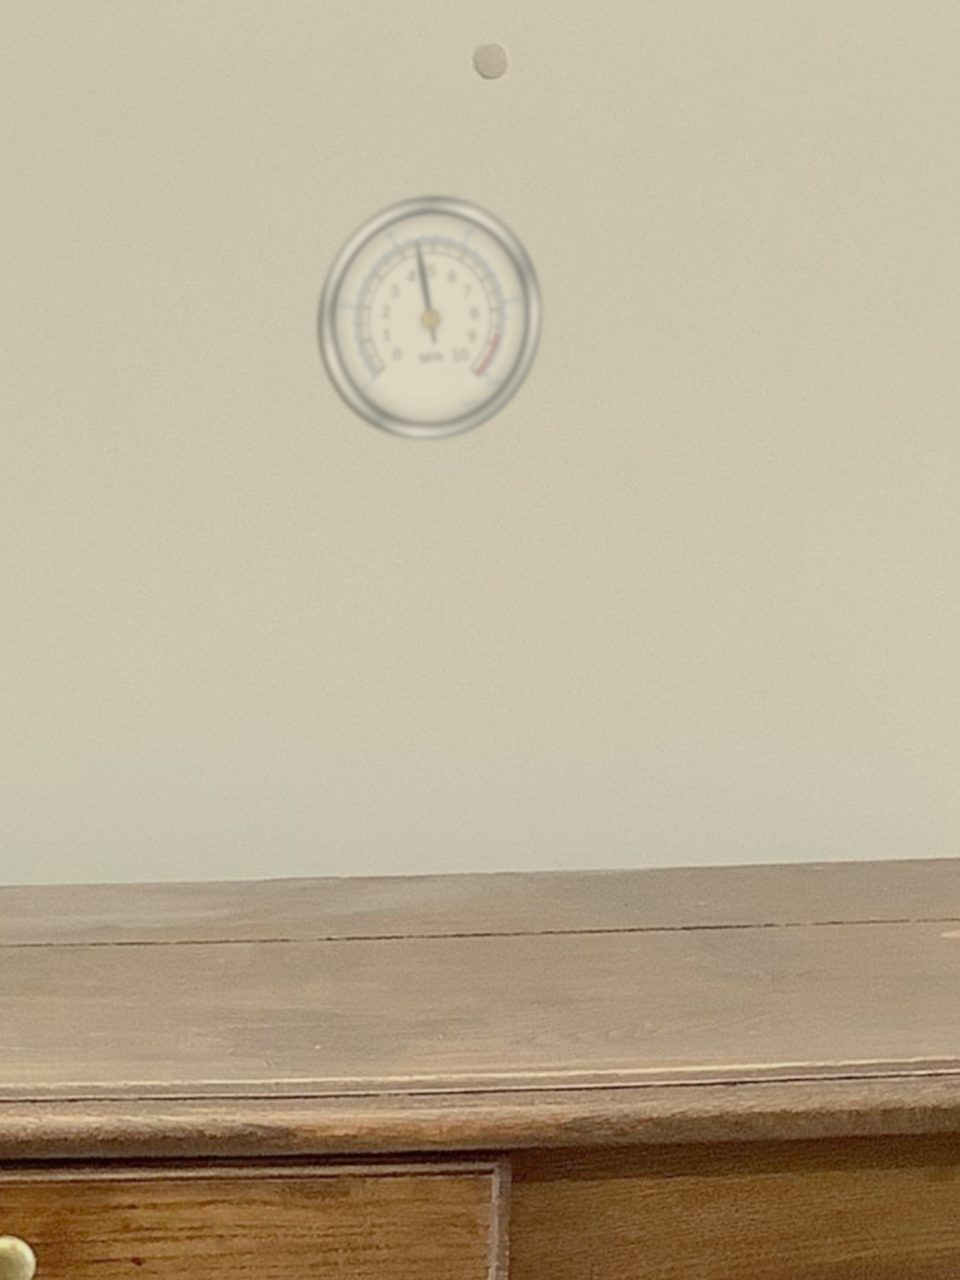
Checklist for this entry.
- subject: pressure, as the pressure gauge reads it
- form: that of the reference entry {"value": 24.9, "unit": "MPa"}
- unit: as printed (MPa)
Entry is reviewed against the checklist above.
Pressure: {"value": 4.5, "unit": "MPa"}
